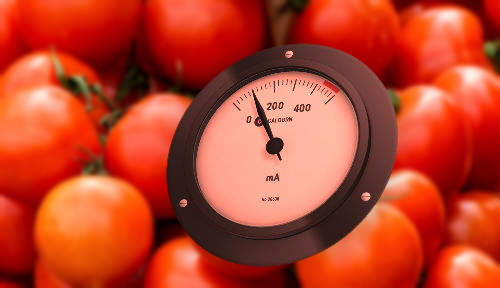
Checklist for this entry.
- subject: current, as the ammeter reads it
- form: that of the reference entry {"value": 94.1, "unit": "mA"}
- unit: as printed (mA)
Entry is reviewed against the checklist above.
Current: {"value": 100, "unit": "mA"}
